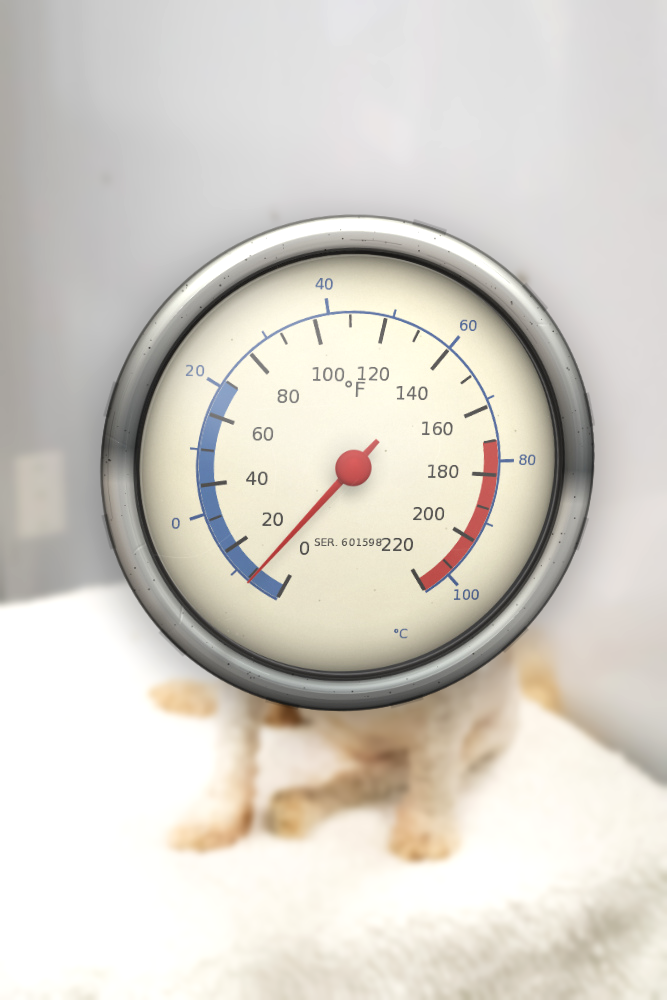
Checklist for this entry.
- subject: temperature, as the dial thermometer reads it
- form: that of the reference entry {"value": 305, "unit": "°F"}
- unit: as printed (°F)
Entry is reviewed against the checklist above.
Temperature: {"value": 10, "unit": "°F"}
